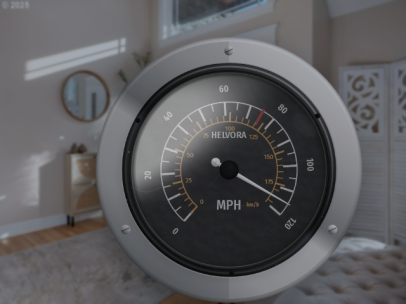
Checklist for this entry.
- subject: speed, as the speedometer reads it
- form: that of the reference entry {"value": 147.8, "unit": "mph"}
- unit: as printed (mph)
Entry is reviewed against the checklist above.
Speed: {"value": 115, "unit": "mph"}
